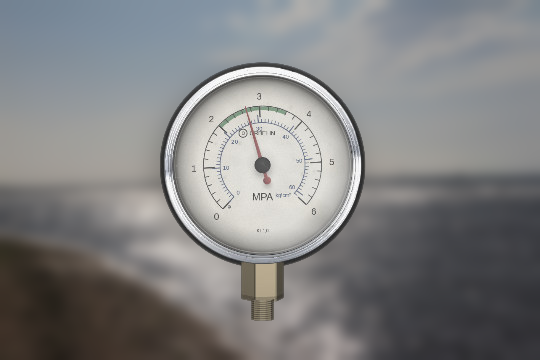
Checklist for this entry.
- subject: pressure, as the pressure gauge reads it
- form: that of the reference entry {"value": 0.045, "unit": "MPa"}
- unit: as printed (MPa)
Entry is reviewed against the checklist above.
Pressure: {"value": 2.7, "unit": "MPa"}
